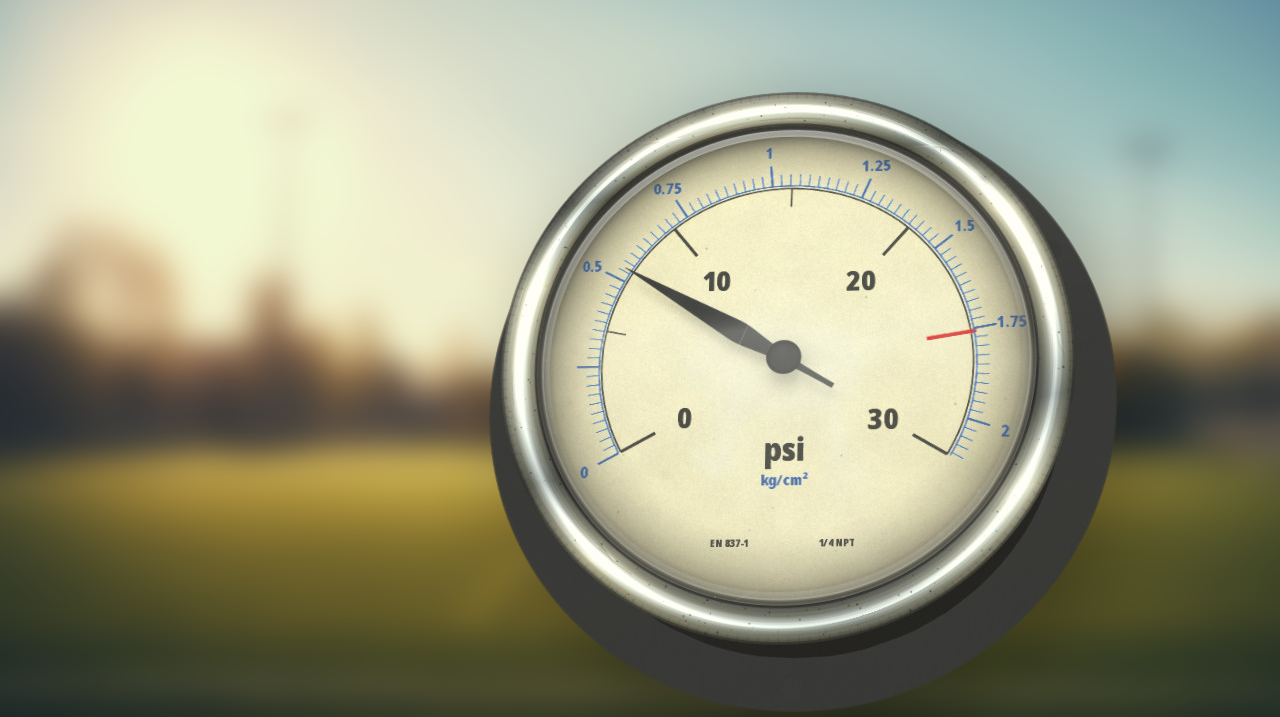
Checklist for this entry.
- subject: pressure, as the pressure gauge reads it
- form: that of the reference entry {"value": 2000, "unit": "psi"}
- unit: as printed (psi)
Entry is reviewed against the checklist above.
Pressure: {"value": 7.5, "unit": "psi"}
